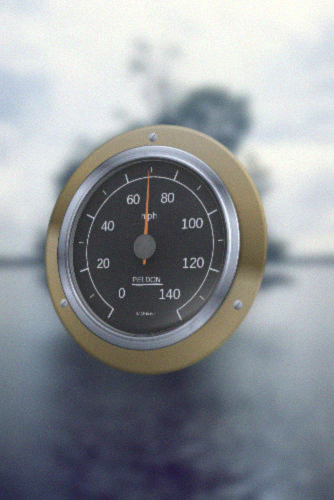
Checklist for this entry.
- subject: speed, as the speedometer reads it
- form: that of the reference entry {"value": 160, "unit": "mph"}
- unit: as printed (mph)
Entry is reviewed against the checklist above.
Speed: {"value": 70, "unit": "mph"}
